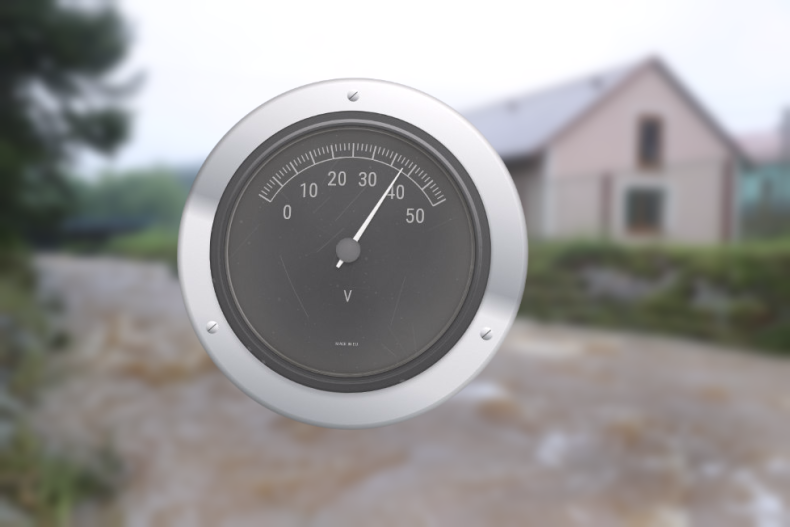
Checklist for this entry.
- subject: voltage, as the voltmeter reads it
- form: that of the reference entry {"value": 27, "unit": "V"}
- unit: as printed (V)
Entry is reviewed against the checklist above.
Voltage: {"value": 38, "unit": "V"}
